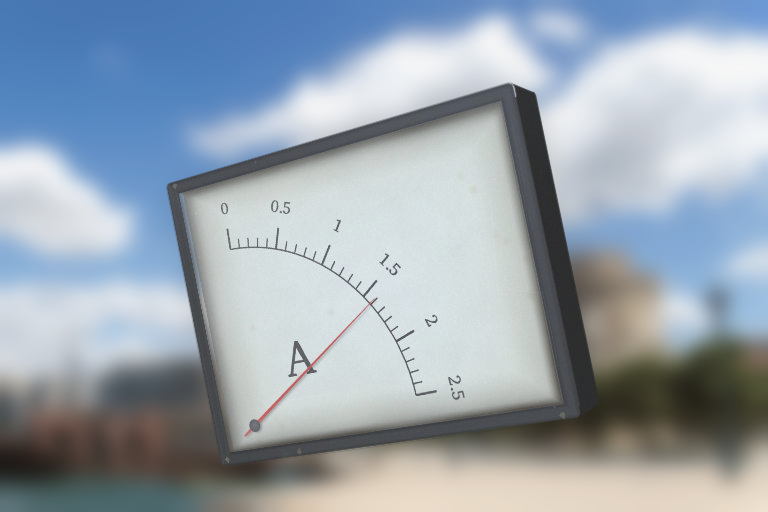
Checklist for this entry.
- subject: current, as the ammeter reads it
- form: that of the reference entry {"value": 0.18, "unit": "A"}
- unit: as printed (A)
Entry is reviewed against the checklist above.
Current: {"value": 1.6, "unit": "A"}
